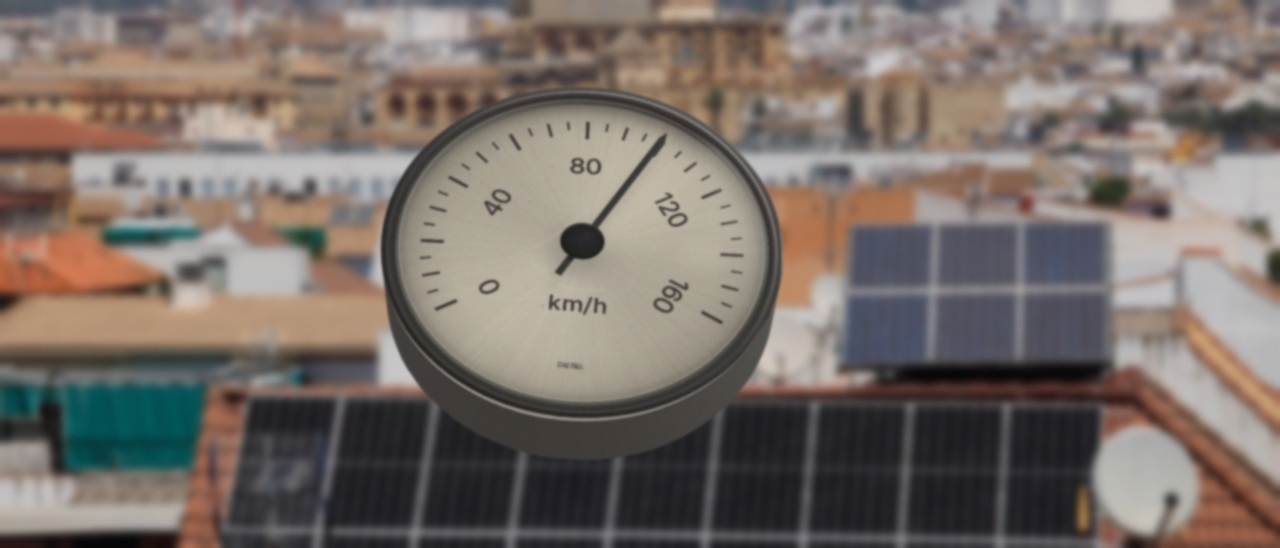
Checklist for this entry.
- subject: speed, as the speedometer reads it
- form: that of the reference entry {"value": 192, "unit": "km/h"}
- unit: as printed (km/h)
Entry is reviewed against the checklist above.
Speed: {"value": 100, "unit": "km/h"}
